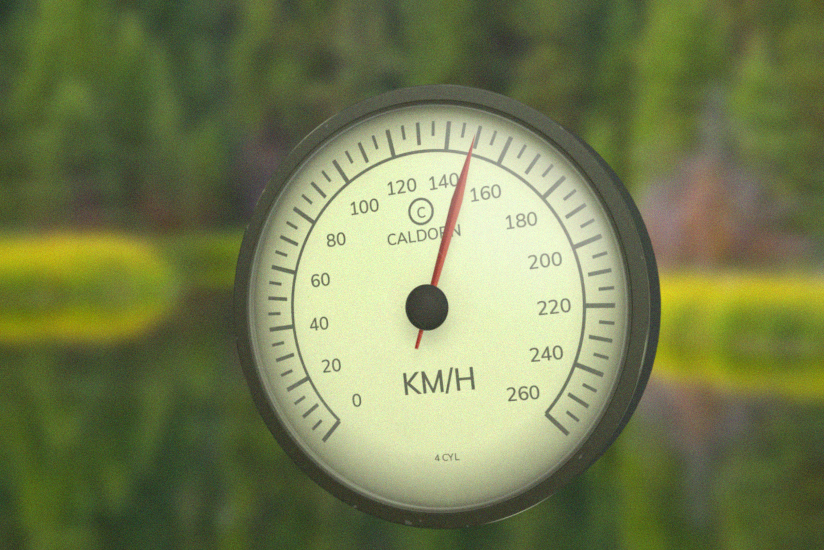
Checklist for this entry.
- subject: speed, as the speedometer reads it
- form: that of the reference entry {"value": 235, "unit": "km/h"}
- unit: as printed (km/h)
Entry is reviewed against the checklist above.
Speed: {"value": 150, "unit": "km/h"}
